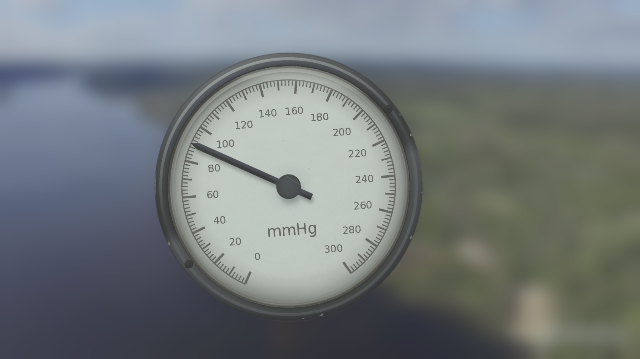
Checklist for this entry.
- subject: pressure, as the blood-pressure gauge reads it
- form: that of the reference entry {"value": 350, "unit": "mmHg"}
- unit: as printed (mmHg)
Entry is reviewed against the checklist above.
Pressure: {"value": 90, "unit": "mmHg"}
